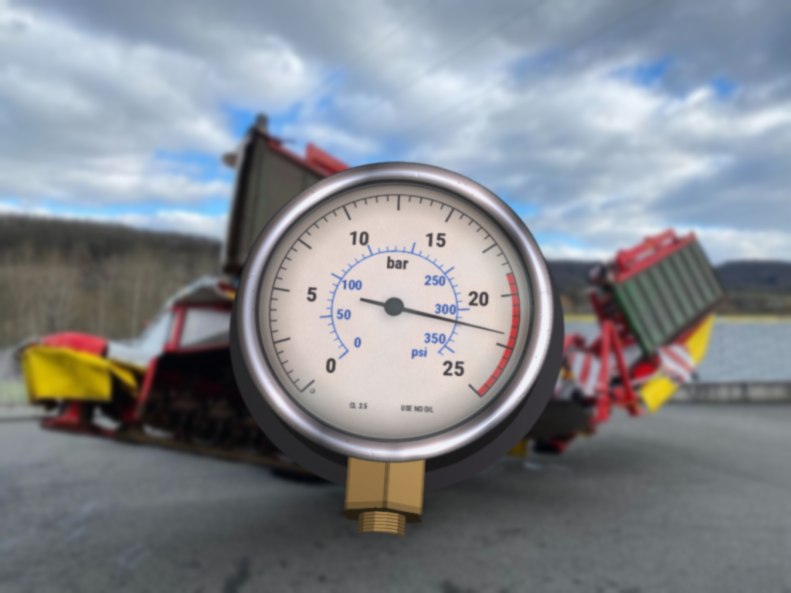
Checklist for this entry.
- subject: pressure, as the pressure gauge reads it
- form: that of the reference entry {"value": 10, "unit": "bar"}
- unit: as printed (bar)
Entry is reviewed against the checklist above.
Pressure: {"value": 22, "unit": "bar"}
